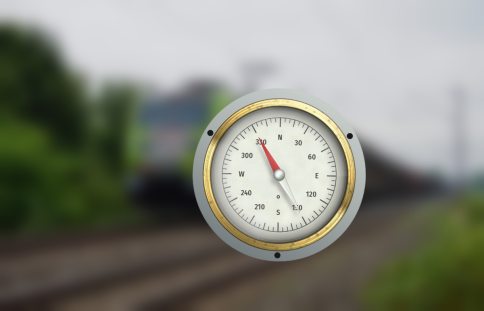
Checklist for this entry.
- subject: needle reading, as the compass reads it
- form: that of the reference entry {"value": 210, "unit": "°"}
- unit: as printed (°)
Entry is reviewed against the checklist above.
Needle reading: {"value": 330, "unit": "°"}
